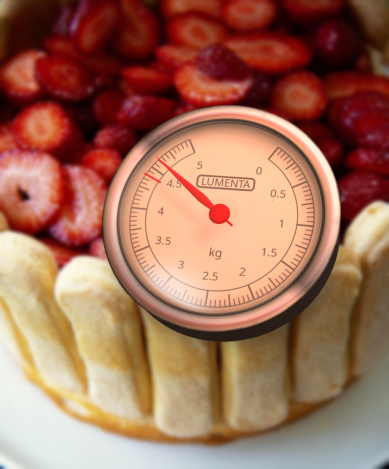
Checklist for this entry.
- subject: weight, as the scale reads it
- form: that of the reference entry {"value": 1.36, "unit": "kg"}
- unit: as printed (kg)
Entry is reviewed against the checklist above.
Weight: {"value": 4.6, "unit": "kg"}
